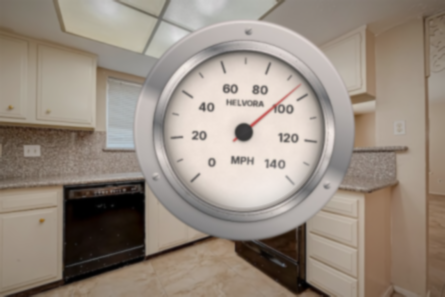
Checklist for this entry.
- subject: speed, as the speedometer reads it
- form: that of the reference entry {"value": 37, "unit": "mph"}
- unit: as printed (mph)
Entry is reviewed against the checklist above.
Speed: {"value": 95, "unit": "mph"}
